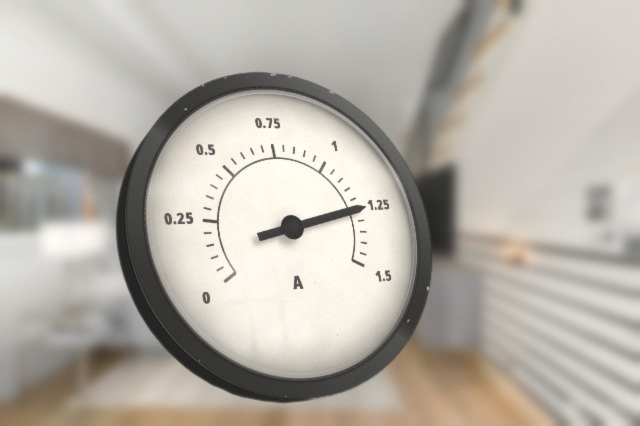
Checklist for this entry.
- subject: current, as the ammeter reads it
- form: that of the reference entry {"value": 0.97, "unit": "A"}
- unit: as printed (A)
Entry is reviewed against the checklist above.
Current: {"value": 1.25, "unit": "A"}
